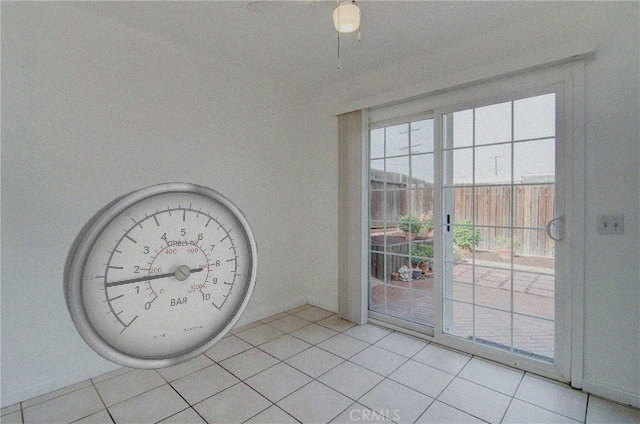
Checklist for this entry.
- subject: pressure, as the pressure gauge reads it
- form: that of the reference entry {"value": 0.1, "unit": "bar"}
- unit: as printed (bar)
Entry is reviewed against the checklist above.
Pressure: {"value": 1.5, "unit": "bar"}
